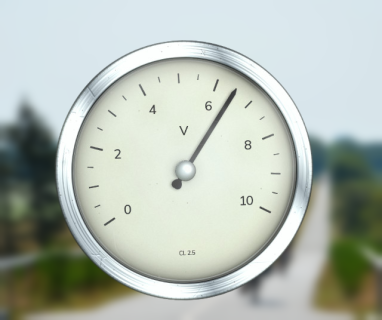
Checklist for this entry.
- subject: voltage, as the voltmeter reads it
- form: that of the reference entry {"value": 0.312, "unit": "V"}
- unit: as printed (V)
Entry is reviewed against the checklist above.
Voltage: {"value": 6.5, "unit": "V"}
